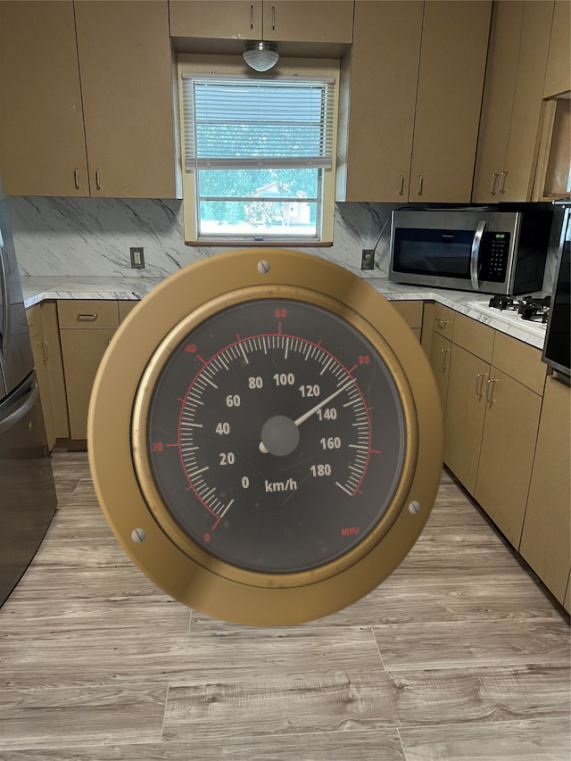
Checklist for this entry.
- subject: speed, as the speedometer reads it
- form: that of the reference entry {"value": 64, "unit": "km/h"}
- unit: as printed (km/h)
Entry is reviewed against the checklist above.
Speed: {"value": 132, "unit": "km/h"}
